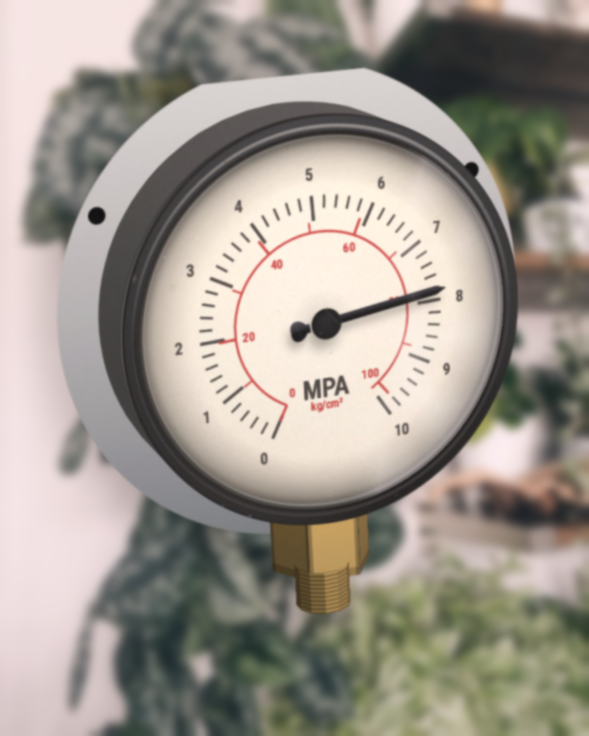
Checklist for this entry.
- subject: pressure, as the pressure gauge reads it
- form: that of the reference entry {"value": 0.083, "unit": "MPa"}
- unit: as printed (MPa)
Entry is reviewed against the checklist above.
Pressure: {"value": 7.8, "unit": "MPa"}
